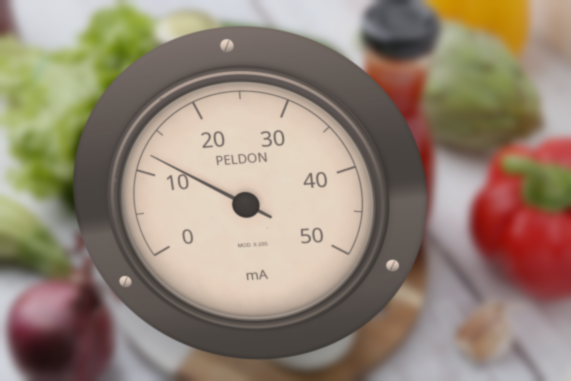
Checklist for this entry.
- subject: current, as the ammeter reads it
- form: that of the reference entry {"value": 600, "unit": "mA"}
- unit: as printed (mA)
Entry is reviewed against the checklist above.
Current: {"value": 12.5, "unit": "mA"}
